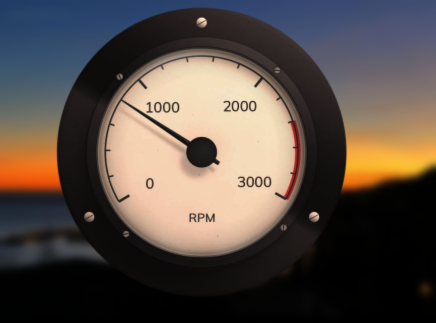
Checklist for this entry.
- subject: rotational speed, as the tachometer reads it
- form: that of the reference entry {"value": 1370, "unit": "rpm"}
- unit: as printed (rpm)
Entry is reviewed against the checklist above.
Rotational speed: {"value": 800, "unit": "rpm"}
